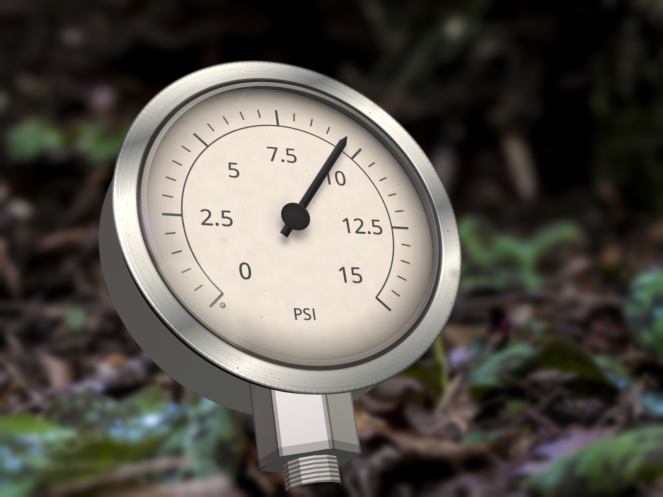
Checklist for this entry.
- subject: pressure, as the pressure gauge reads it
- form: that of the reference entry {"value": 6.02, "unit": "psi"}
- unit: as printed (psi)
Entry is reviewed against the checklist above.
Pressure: {"value": 9.5, "unit": "psi"}
